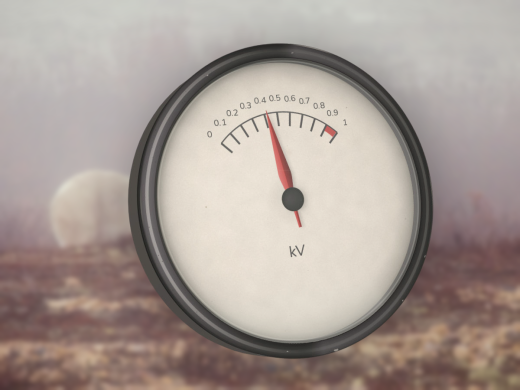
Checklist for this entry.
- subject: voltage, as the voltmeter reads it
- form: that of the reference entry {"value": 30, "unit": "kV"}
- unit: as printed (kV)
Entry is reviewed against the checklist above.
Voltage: {"value": 0.4, "unit": "kV"}
